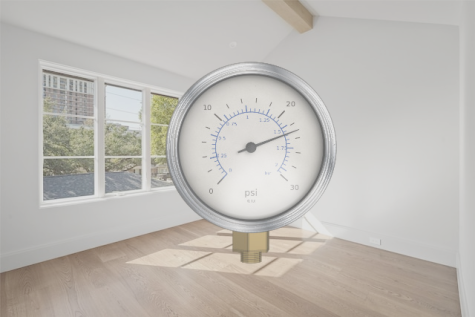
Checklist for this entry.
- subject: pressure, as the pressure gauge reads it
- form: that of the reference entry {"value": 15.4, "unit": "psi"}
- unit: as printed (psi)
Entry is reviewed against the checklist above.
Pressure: {"value": 23, "unit": "psi"}
